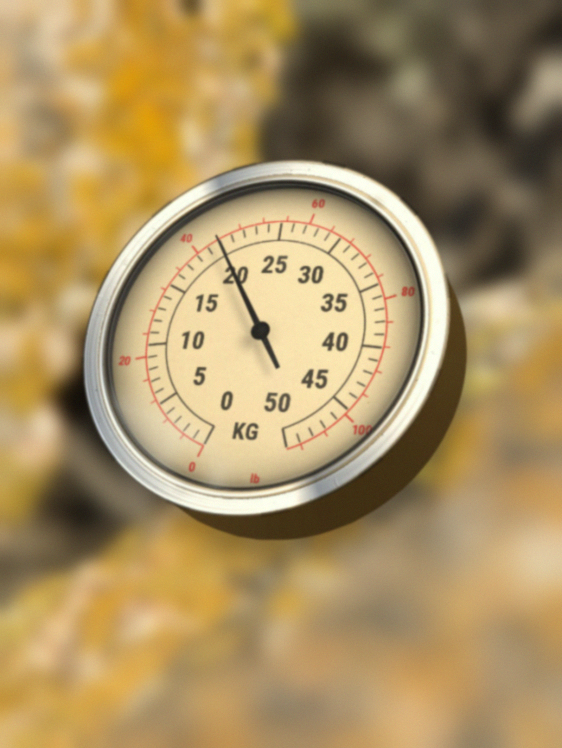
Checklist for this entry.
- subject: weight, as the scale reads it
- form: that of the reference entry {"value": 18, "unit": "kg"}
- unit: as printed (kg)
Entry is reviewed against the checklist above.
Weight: {"value": 20, "unit": "kg"}
